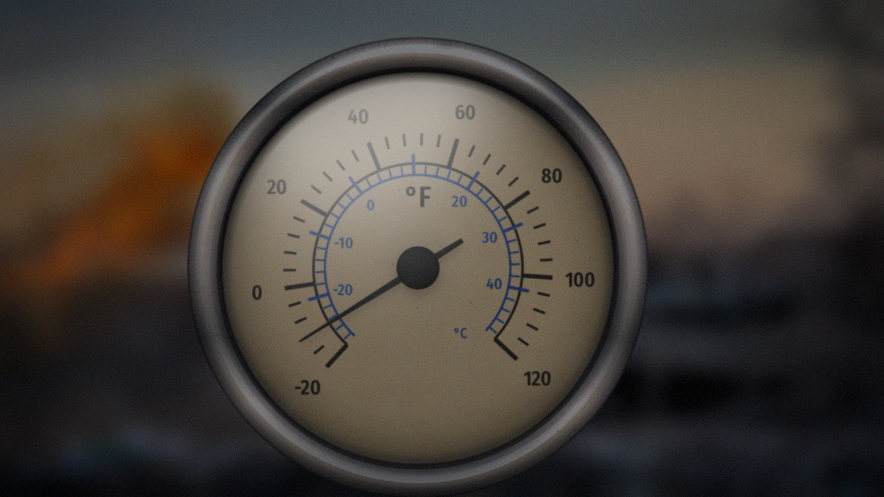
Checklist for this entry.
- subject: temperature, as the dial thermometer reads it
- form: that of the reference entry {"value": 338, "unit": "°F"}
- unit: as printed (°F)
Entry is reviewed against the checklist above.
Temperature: {"value": -12, "unit": "°F"}
